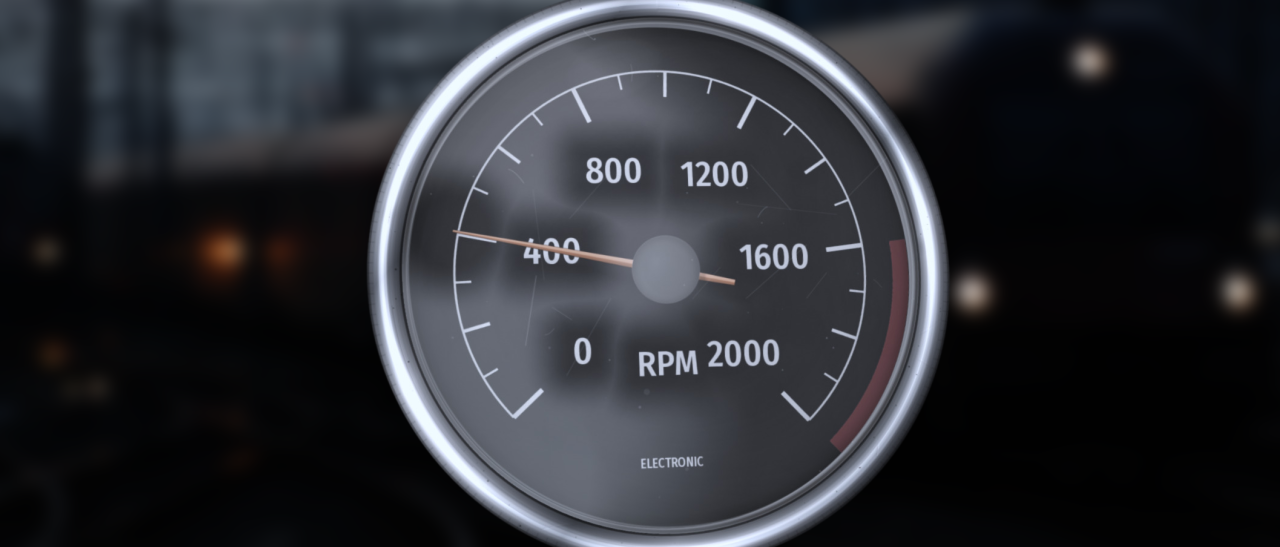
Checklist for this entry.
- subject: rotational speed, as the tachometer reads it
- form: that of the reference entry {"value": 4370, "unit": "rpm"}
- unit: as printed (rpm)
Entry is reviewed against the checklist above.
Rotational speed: {"value": 400, "unit": "rpm"}
